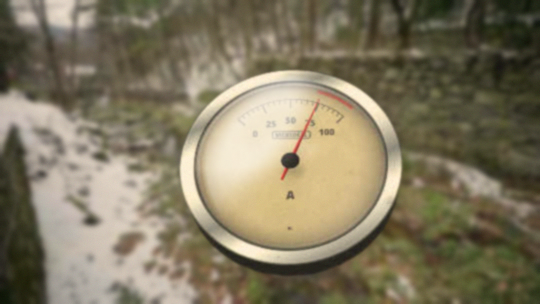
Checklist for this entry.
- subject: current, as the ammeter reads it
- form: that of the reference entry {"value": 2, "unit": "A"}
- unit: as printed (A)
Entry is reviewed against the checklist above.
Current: {"value": 75, "unit": "A"}
